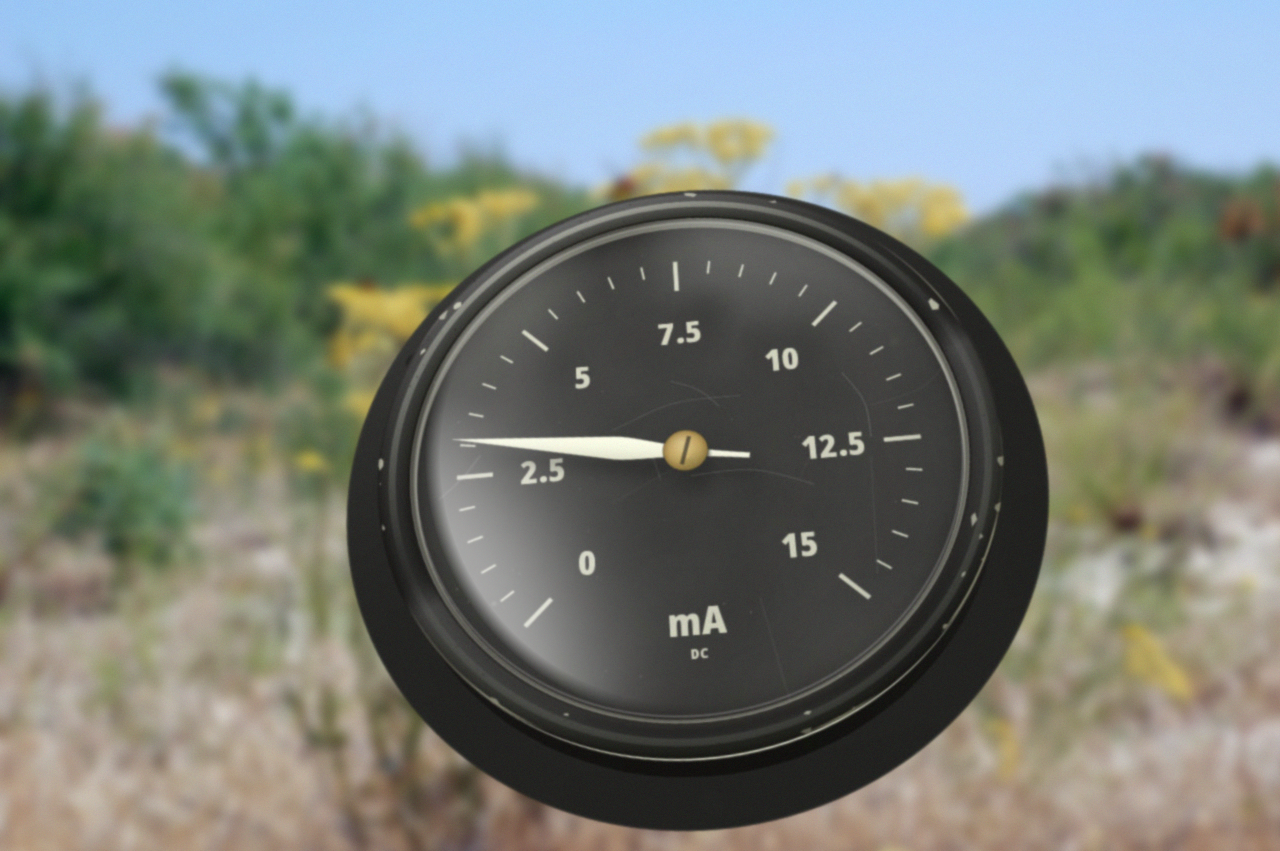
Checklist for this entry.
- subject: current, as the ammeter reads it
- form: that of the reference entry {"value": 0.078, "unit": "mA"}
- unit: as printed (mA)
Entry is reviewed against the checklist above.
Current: {"value": 3, "unit": "mA"}
